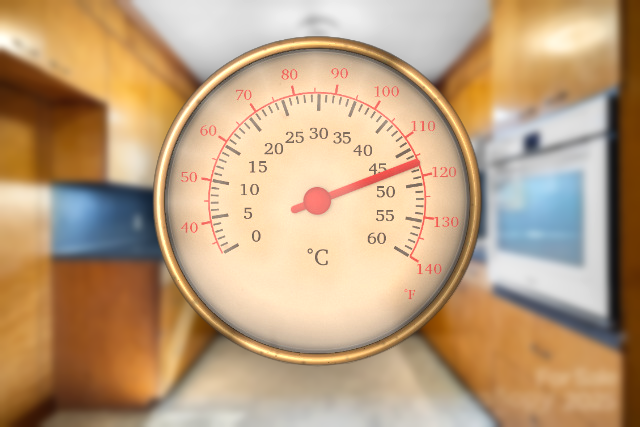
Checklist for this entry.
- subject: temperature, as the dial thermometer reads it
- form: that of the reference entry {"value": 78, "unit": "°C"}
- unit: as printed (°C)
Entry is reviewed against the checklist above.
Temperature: {"value": 47, "unit": "°C"}
